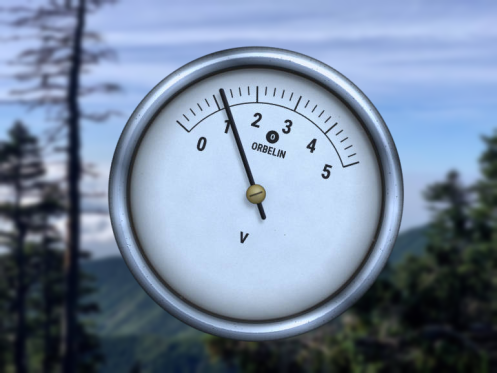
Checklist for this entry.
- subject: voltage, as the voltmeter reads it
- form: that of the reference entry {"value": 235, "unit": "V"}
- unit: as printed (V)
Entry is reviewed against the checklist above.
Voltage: {"value": 1.2, "unit": "V"}
